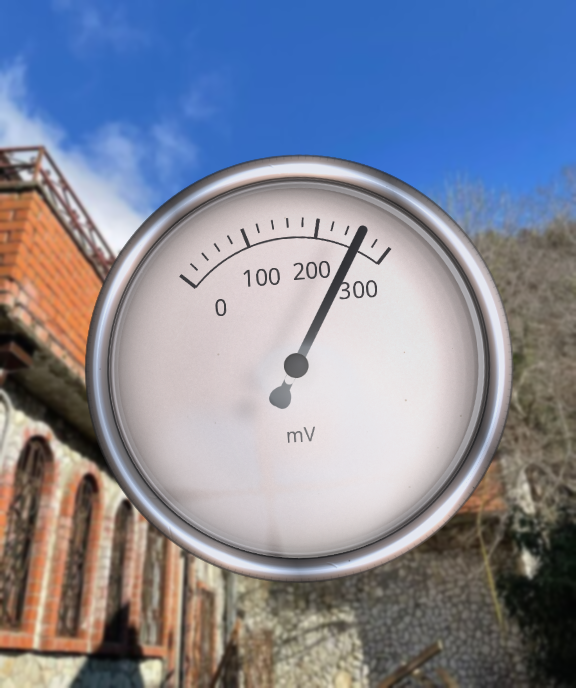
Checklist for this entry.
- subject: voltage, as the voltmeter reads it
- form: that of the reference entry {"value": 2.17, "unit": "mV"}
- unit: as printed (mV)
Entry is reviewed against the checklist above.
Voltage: {"value": 260, "unit": "mV"}
